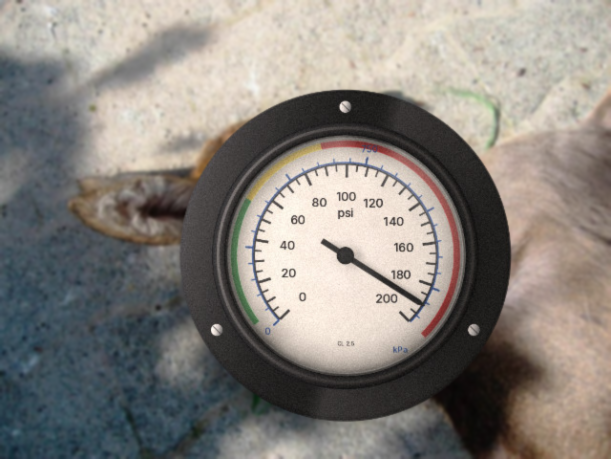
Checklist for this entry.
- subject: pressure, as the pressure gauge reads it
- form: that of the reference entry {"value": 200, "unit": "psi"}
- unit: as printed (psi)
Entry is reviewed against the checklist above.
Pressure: {"value": 190, "unit": "psi"}
